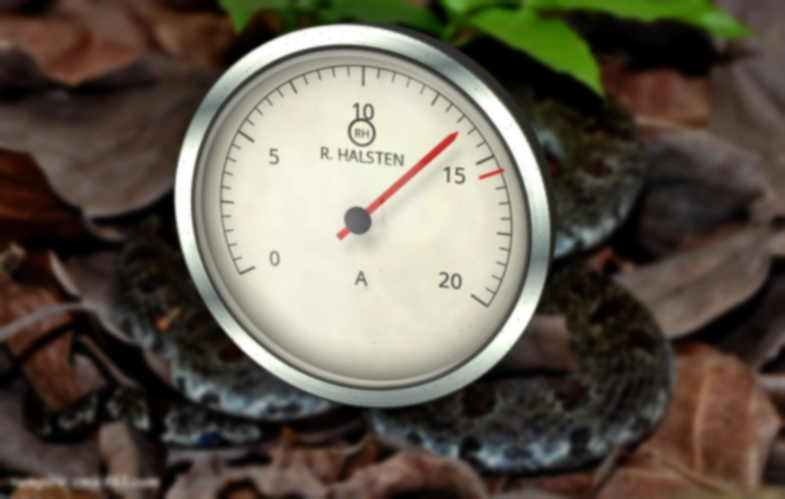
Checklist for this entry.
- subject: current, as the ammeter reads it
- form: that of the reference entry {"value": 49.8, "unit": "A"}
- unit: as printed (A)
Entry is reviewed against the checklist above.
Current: {"value": 13.75, "unit": "A"}
